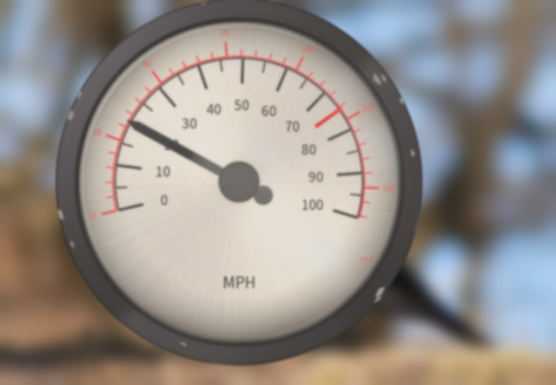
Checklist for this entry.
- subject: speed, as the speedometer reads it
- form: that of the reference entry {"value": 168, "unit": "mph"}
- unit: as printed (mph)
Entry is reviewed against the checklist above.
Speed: {"value": 20, "unit": "mph"}
